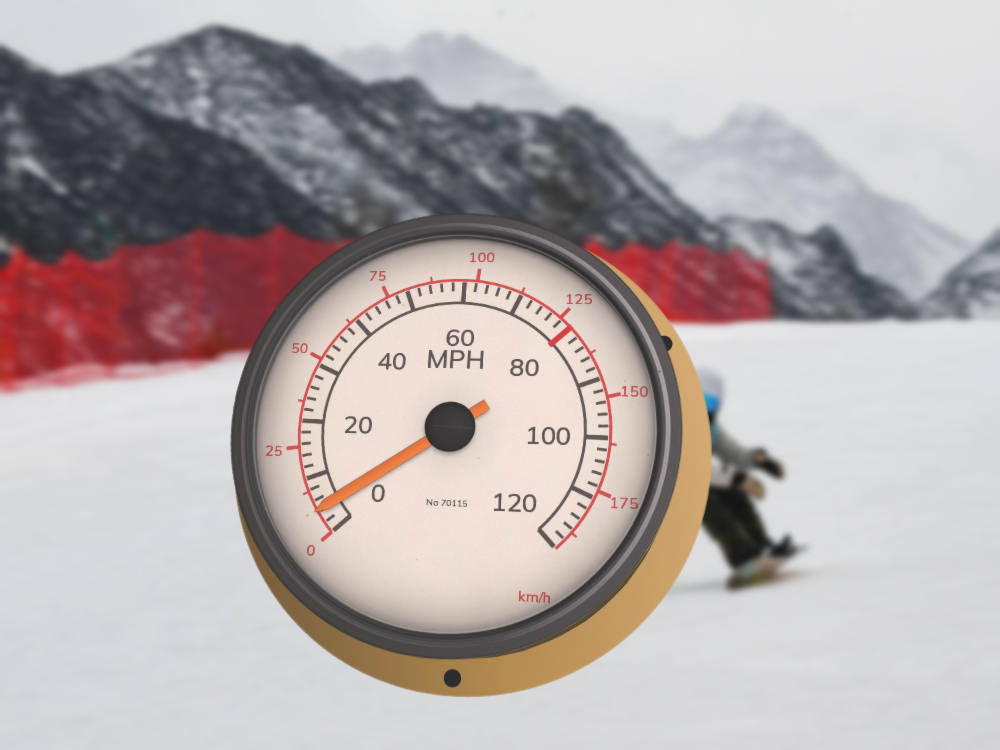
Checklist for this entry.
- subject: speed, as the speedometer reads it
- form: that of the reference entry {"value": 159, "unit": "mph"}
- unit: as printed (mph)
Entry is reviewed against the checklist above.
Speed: {"value": 4, "unit": "mph"}
